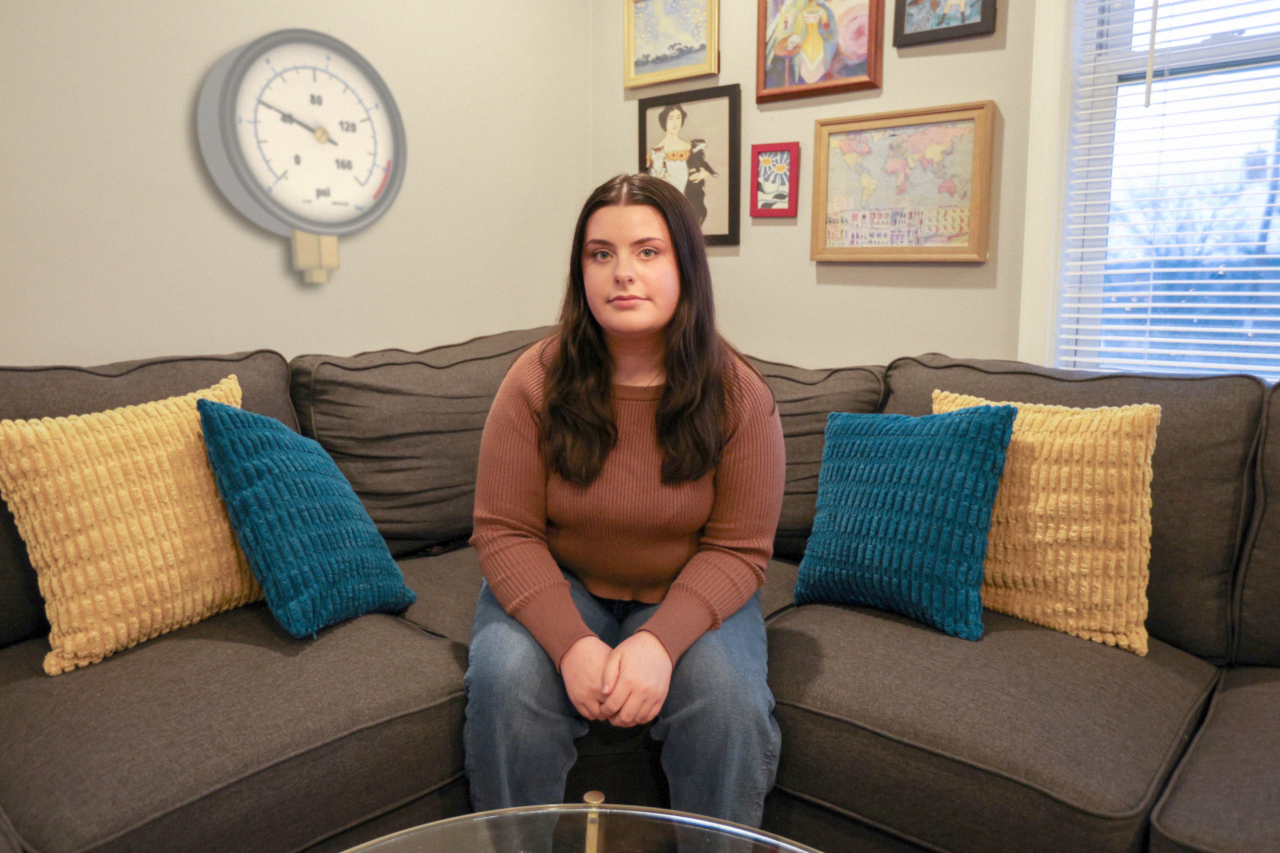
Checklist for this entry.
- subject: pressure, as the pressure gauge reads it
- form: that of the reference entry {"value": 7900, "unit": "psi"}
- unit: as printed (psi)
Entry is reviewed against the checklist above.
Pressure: {"value": 40, "unit": "psi"}
